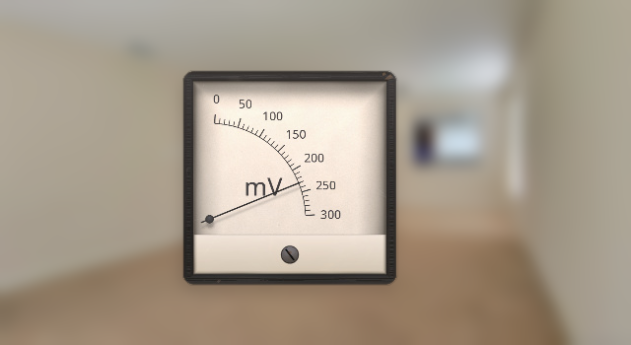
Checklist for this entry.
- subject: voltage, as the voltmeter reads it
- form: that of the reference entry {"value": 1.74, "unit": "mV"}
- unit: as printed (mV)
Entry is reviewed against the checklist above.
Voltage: {"value": 230, "unit": "mV"}
